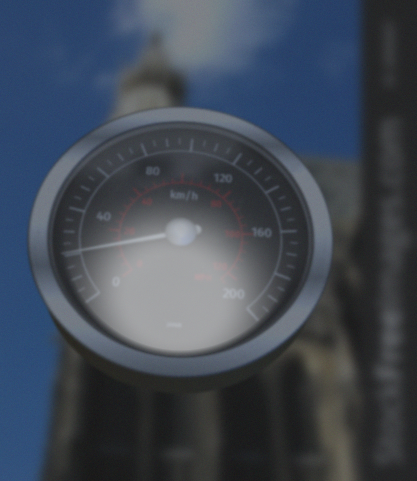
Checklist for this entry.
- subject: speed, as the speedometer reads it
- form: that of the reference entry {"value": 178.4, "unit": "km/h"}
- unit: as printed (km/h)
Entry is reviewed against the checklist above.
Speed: {"value": 20, "unit": "km/h"}
